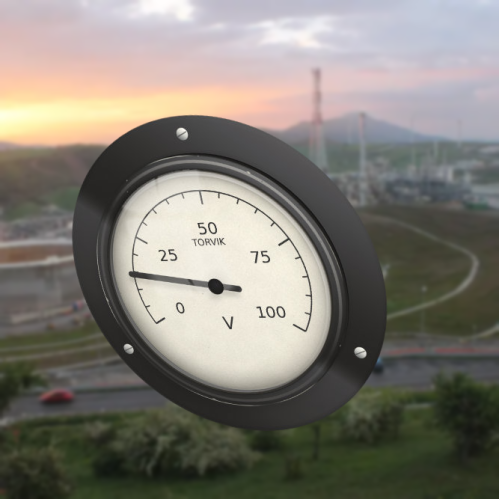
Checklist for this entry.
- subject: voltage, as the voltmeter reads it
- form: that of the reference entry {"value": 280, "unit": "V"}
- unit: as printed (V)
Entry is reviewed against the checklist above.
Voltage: {"value": 15, "unit": "V"}
